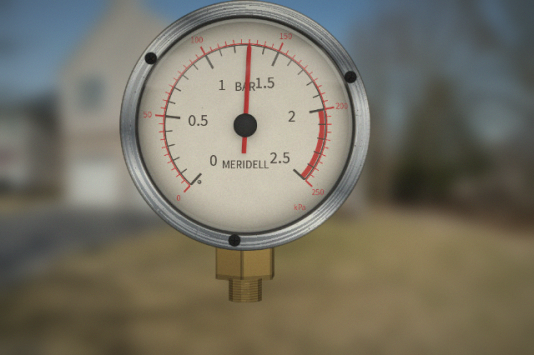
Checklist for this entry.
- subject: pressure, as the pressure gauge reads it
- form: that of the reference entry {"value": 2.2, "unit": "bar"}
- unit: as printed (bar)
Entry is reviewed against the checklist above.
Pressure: {"value": 1.3, "unit": "bar"}
